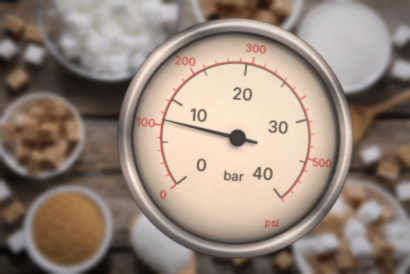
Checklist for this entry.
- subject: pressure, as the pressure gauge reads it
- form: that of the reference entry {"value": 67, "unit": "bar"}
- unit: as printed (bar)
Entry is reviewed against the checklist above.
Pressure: {"value": 7.5, "unit": "bar"}
